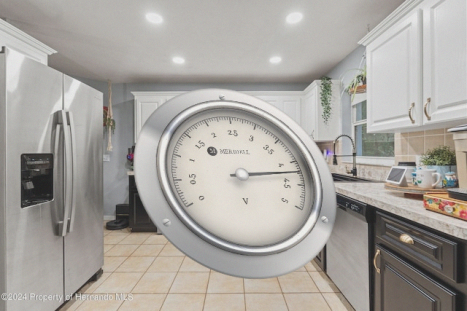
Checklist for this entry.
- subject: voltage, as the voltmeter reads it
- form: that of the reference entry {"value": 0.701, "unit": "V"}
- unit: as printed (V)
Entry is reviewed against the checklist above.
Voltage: {"value": 4.25, "unit": "V"}
